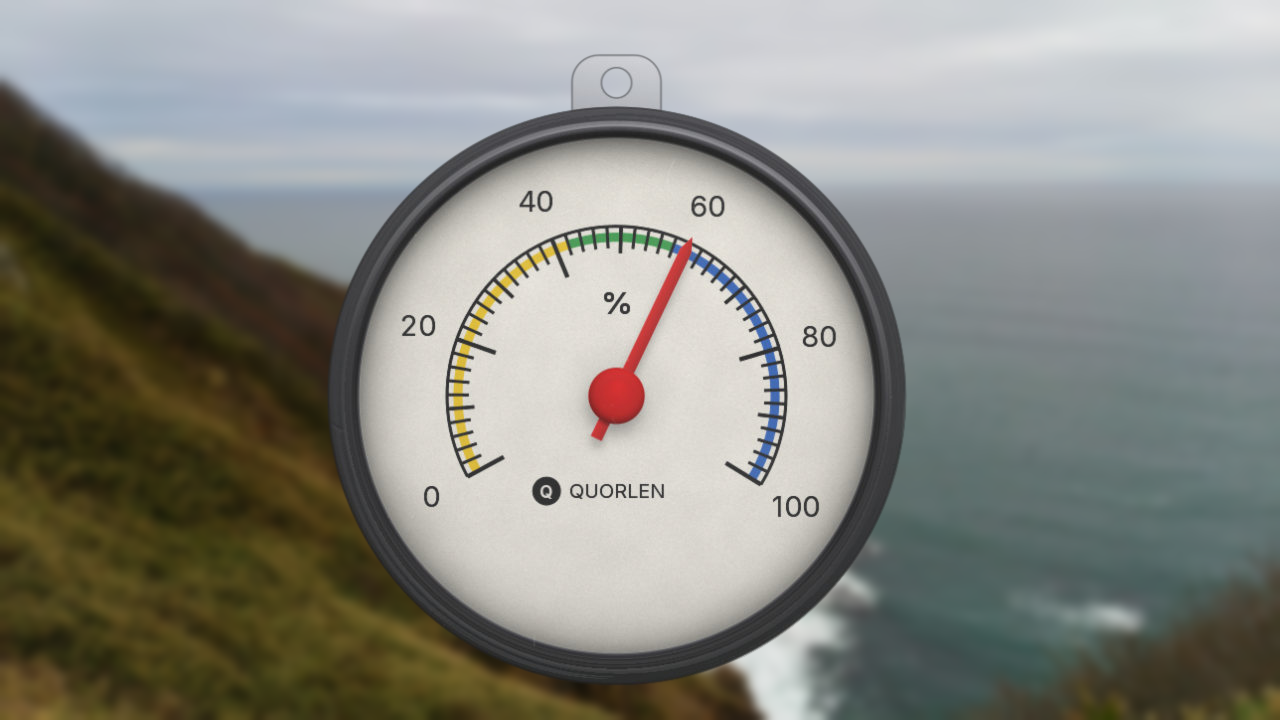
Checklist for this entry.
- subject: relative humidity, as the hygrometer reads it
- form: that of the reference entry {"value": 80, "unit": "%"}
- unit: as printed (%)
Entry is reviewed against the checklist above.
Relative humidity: {"value": 60, "unit": "%"}
